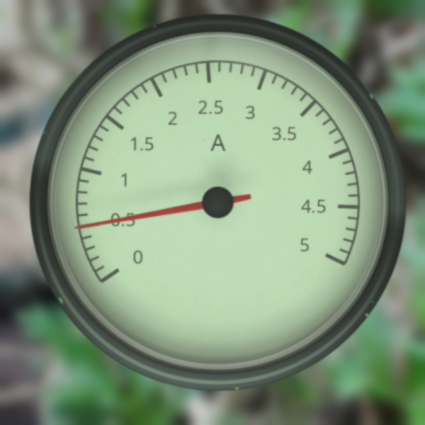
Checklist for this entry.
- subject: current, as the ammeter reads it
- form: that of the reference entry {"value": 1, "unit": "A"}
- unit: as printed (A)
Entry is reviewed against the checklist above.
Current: {"value": 0.5, "unit": "A"}
